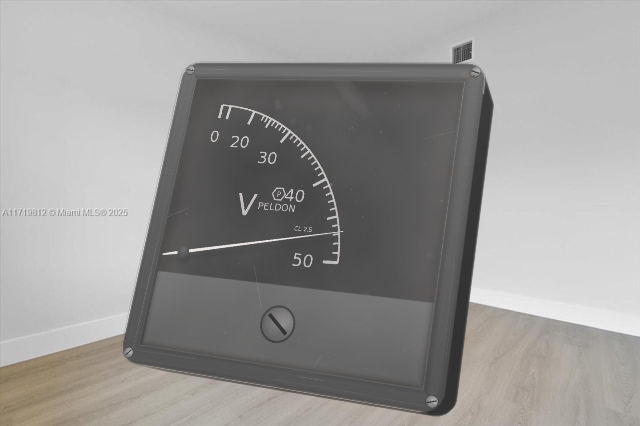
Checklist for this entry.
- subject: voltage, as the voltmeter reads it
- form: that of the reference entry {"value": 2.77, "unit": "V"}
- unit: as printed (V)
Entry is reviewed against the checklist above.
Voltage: {"value": 47, "unit": "V"}
